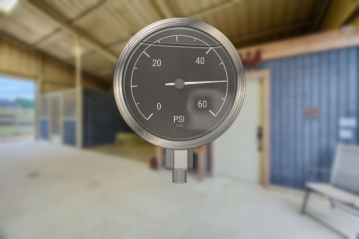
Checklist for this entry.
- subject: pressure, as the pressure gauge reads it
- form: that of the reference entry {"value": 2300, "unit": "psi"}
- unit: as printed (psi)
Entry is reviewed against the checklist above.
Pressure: {"value": 50, "unit": "psi"}
